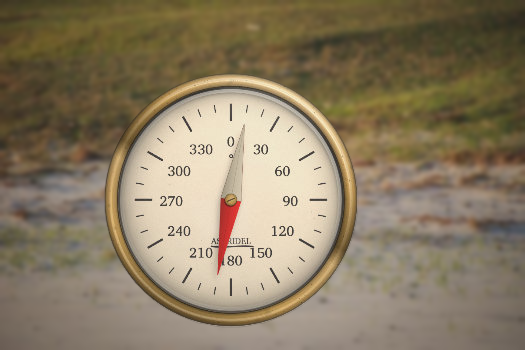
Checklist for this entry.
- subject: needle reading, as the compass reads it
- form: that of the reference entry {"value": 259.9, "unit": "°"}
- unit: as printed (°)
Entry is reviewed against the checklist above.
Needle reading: {"value": 190, "unit": "°"}
